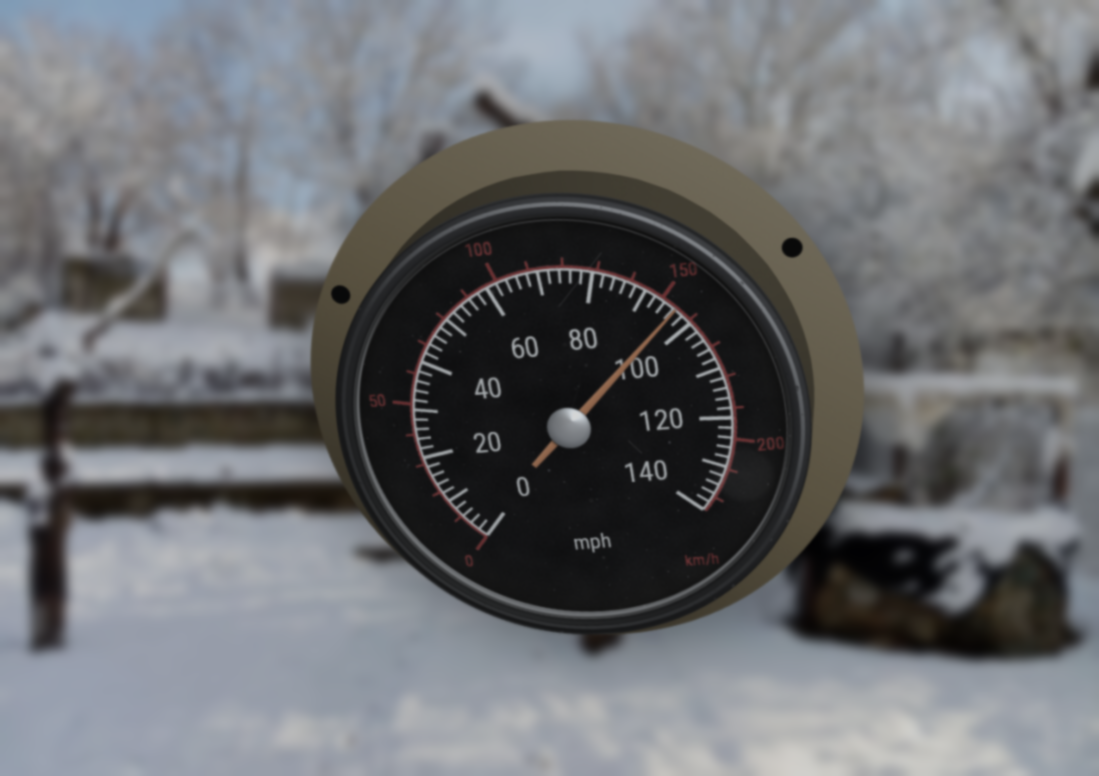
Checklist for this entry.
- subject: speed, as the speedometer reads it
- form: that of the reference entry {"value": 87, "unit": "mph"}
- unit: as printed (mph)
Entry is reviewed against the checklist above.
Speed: {"value": 96, "unit": "mph"}
